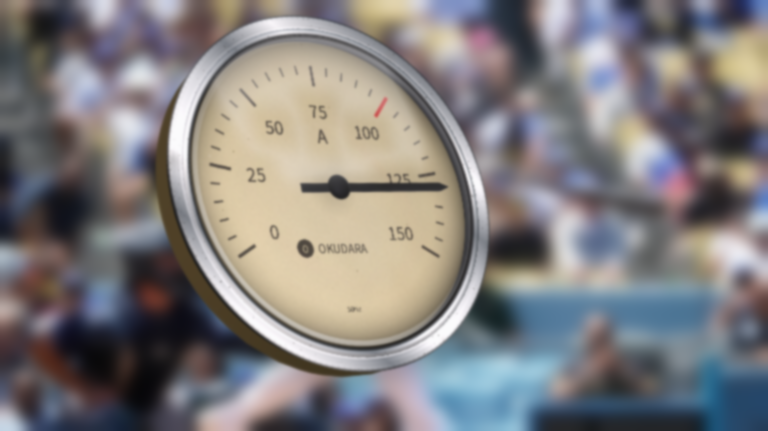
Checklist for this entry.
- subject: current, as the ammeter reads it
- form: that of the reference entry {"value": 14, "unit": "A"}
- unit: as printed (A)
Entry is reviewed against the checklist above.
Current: {"value": 130, "unit": "A"}
